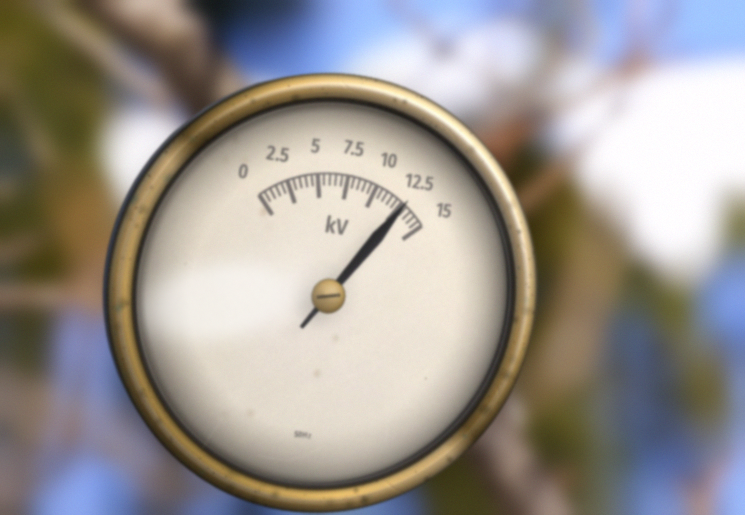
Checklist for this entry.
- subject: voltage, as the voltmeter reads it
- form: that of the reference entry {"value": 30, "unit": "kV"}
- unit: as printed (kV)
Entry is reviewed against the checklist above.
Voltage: {"value": 12.5, "unit": "kV"}
